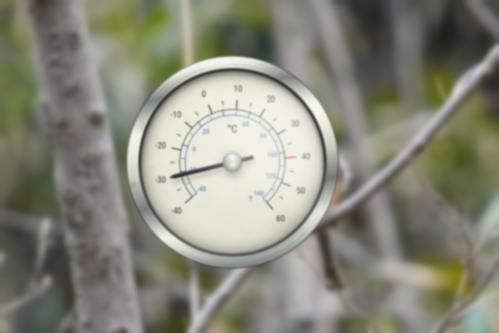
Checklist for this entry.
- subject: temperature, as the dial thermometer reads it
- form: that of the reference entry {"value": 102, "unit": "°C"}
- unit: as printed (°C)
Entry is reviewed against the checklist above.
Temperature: {"value": -30, "unit": "°C"}
